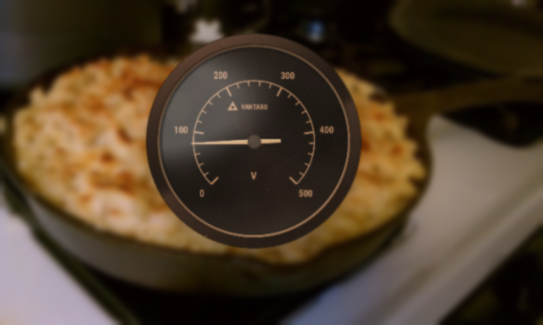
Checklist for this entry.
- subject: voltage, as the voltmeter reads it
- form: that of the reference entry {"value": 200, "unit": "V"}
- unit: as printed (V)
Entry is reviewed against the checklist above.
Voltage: {"value": 80, "unit": "V"}
